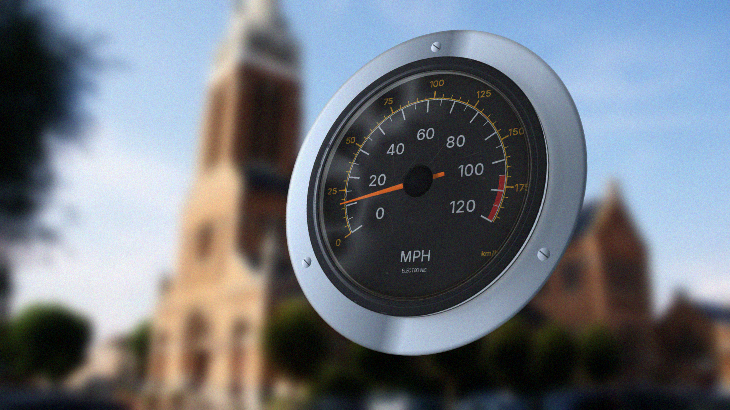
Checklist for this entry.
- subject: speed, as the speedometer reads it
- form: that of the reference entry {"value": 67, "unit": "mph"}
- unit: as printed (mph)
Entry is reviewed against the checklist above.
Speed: {"value": 10, "unit": "mph"}
